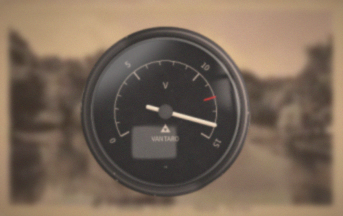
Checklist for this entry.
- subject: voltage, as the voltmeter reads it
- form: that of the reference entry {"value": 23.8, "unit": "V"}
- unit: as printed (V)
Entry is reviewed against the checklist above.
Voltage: {"value": 14, "unit": "V"}
